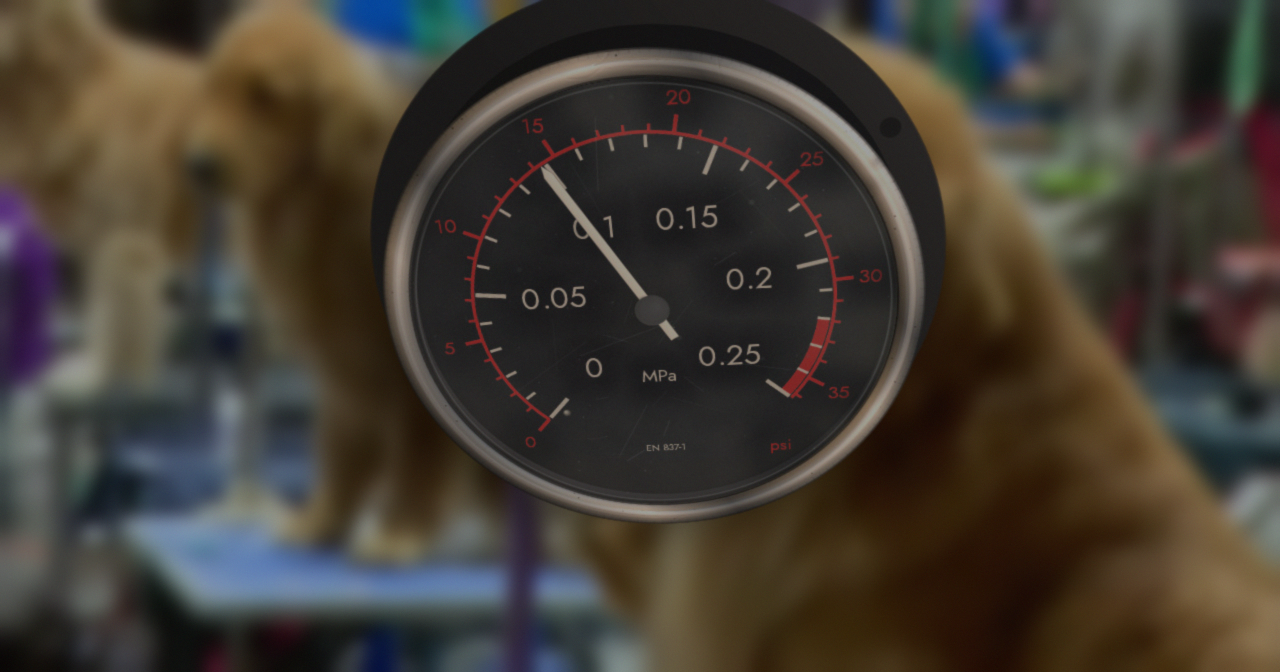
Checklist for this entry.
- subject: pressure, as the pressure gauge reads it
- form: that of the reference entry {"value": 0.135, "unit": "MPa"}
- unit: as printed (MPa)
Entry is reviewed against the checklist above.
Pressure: {"value": 0.1, "unit": "MPa"}
